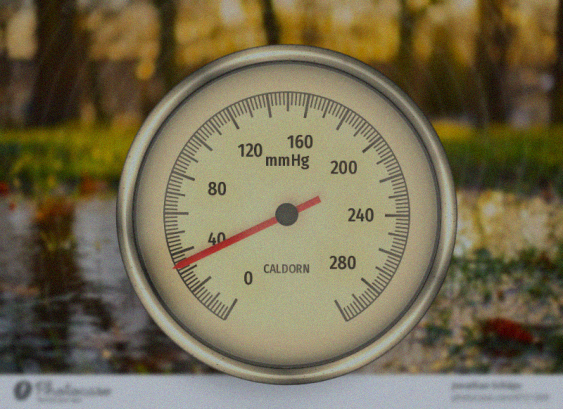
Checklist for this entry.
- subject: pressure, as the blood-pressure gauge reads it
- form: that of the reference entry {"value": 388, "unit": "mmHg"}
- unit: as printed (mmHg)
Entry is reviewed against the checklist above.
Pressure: {"value": 34, "unit": "mmHg"}
